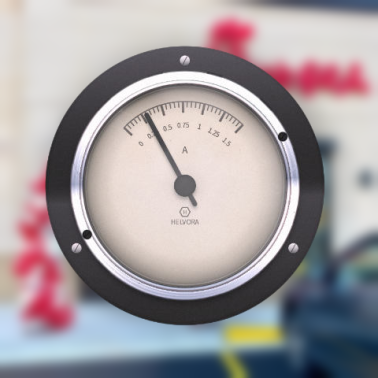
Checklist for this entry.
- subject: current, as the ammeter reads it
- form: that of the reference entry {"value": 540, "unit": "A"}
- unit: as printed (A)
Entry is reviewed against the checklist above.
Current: {"value": 0.3, "unit": "A"}
